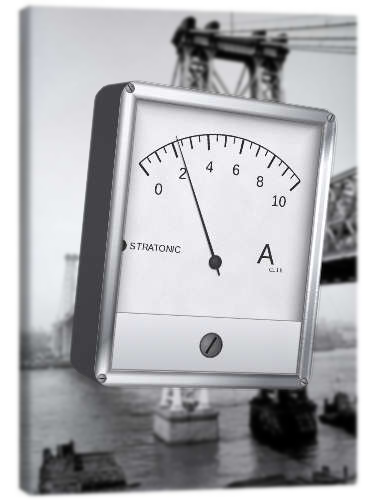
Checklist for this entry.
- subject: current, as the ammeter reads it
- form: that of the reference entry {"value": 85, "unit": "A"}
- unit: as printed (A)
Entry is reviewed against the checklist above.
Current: {"value": 2.25, "unit": "A"}
